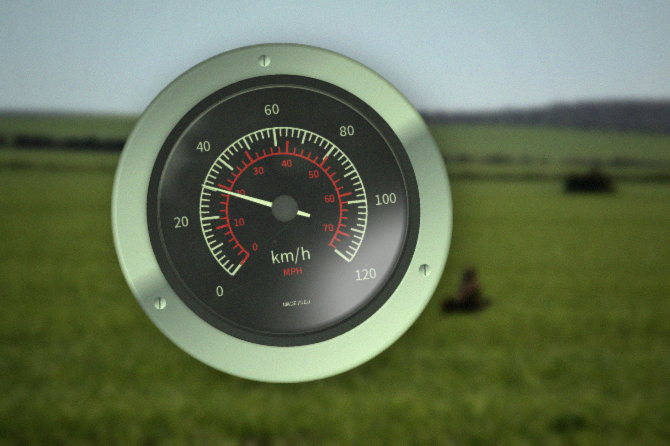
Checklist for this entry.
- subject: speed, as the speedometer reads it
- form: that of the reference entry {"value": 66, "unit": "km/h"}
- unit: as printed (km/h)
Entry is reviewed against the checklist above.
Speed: {"value": 30, "unit": "km/h"}
